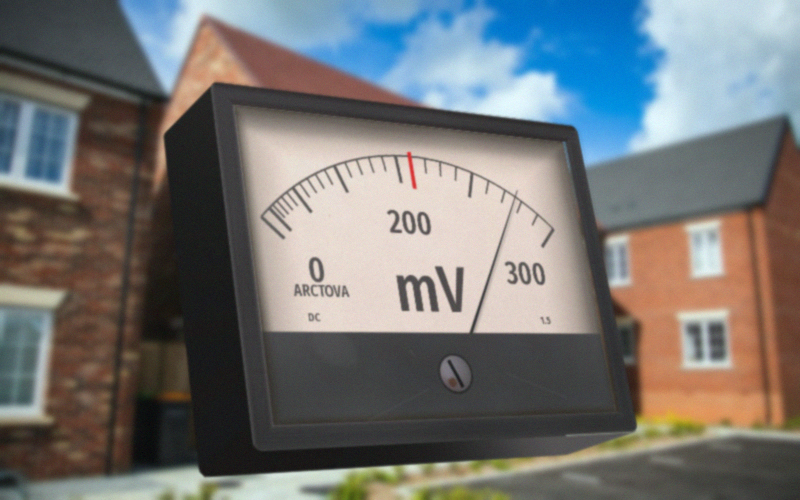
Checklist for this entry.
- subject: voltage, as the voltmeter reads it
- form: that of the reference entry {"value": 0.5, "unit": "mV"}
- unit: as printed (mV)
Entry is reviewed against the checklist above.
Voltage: {"value": 275, "unit": "mV"}
